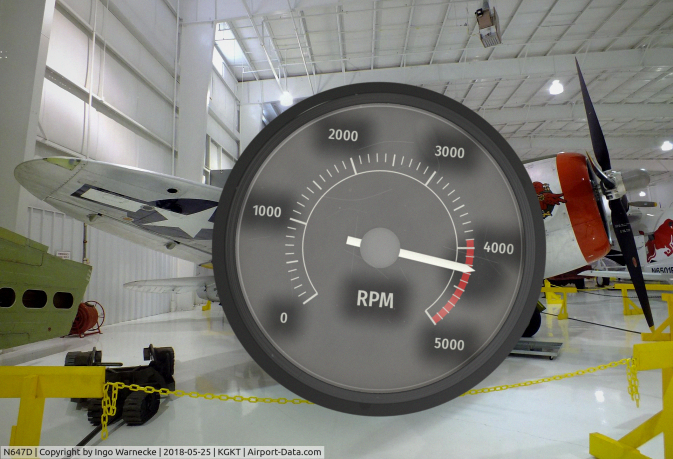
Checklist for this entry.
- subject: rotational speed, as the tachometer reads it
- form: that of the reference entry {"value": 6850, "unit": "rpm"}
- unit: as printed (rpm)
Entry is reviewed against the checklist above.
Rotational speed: {"value": 4250, "unit": "rpm"}
